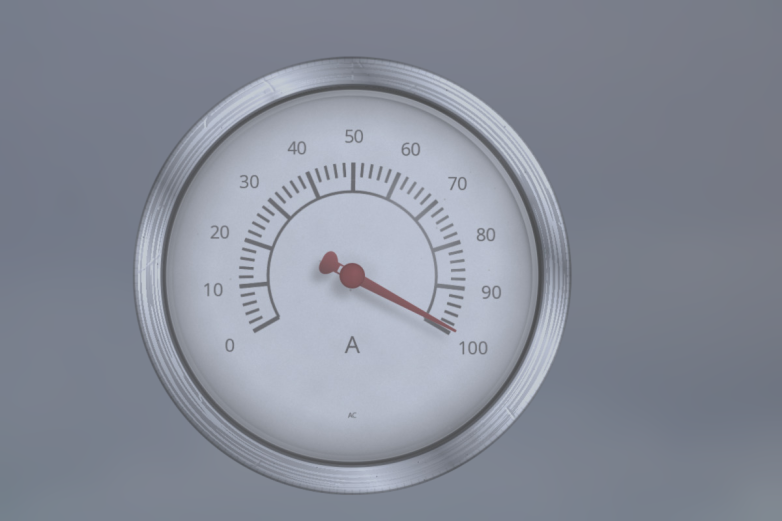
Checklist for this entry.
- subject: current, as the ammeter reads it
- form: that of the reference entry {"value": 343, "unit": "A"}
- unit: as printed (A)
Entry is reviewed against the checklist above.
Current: {"value": 99, "unit": "A"}
